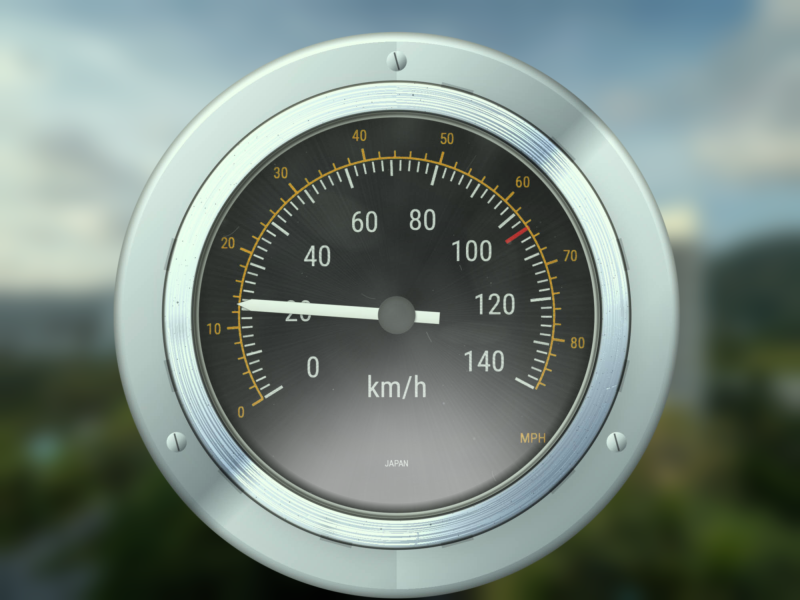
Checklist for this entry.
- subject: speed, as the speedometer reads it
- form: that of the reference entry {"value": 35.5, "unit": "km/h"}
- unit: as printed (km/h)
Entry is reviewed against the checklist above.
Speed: {"value": 21, "unit": "km/h"}
